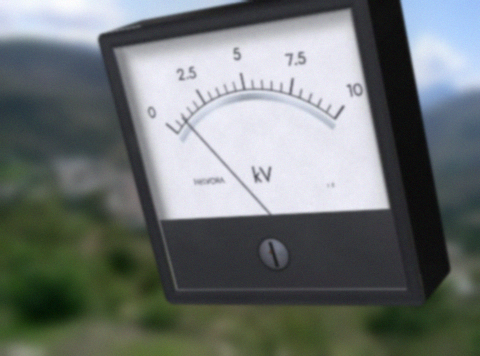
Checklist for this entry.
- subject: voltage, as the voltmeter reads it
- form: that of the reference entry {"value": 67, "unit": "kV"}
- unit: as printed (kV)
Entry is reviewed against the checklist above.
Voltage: {"value": 1, "unit": "kV"}
